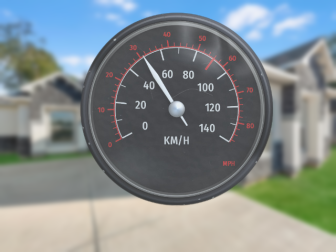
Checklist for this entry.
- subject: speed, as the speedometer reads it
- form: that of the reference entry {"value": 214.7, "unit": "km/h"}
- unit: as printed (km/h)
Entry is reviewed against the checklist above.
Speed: {"value": 50, "unit": "km/h"}
